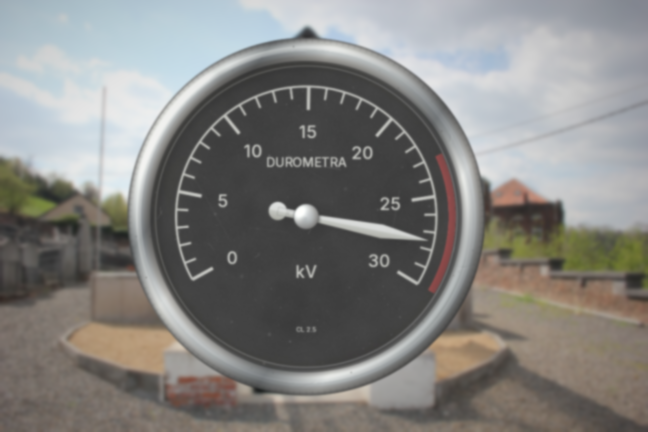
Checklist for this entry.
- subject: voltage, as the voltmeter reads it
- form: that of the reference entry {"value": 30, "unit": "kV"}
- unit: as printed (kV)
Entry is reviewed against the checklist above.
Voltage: {"value": 27.5, "unit": "kV"}
